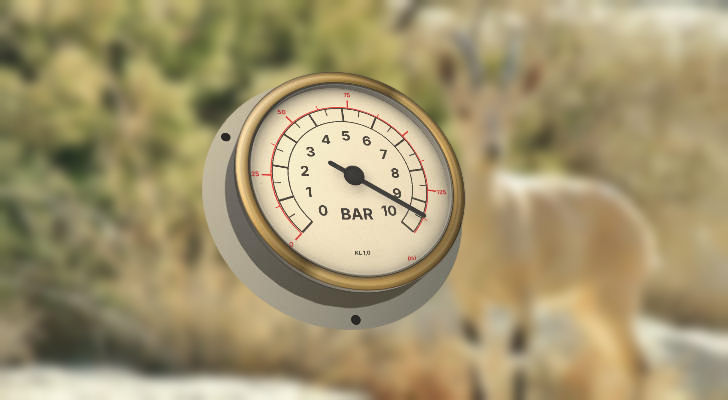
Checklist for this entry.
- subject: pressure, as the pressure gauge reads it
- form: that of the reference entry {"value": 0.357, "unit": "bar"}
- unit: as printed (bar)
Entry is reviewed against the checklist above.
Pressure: {"value": 9.5, "unit": "bar"}
